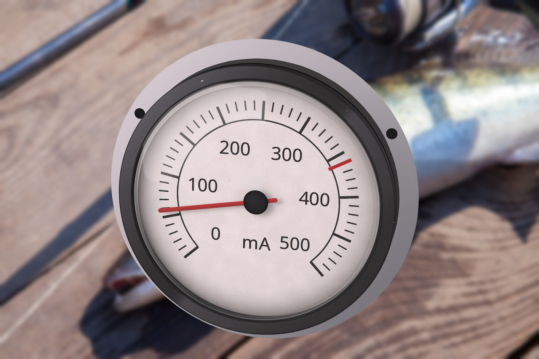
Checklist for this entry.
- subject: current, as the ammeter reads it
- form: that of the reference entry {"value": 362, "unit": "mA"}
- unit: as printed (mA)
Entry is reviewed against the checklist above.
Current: {"value": 60, "unit": "mA"}
